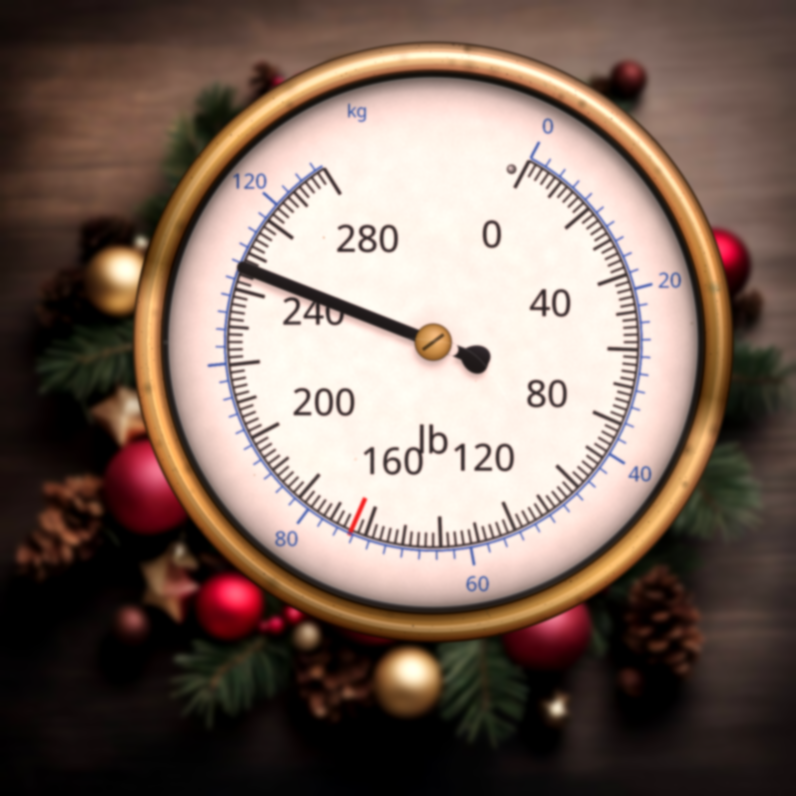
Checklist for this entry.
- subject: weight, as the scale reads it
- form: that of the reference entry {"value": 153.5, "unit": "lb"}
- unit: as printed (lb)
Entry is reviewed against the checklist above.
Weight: {"value": 246, "unit": "lb"}
